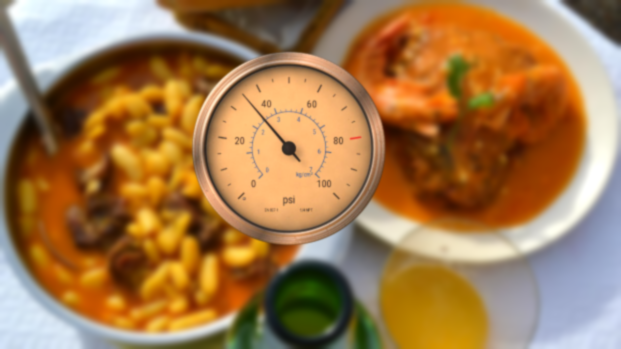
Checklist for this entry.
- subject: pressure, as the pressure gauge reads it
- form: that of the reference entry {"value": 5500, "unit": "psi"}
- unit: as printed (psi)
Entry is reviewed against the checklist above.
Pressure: {"value": 35, "unit": "psi"}
